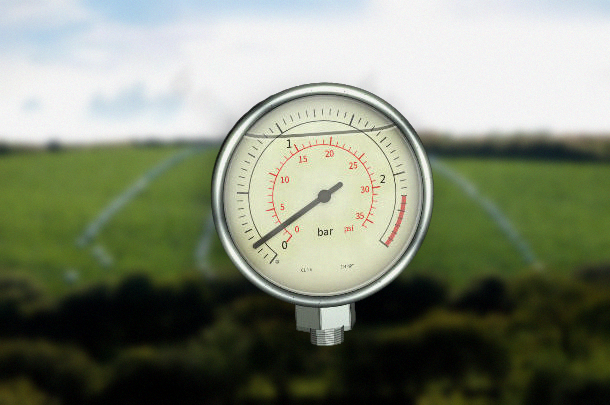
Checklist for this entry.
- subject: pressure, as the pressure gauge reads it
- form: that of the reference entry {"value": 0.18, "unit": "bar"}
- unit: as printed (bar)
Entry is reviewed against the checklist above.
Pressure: {"value": 0.15, "unit": "bar"}
